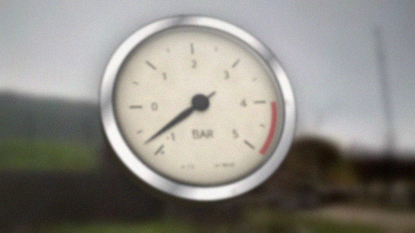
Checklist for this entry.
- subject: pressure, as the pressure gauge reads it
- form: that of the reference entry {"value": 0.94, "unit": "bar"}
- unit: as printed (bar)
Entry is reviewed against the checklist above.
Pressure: {"value": -0.75, "unit": "bar"}
